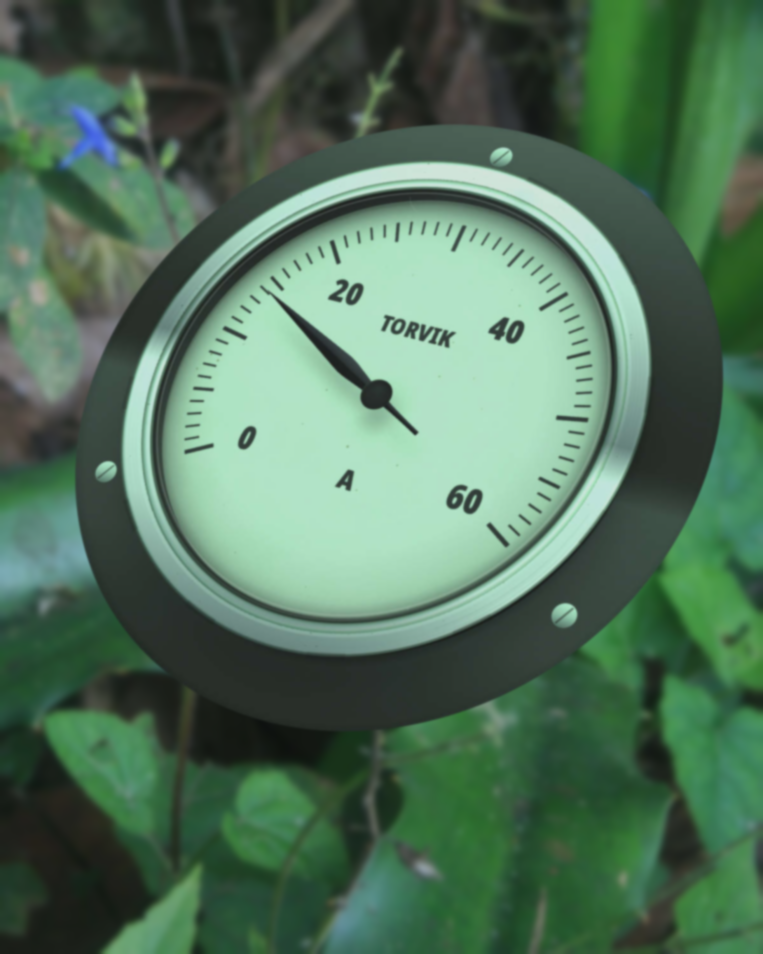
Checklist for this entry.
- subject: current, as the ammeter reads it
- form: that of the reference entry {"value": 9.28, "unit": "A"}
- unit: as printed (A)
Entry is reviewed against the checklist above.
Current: {"value": 14, "unit": "A"}
